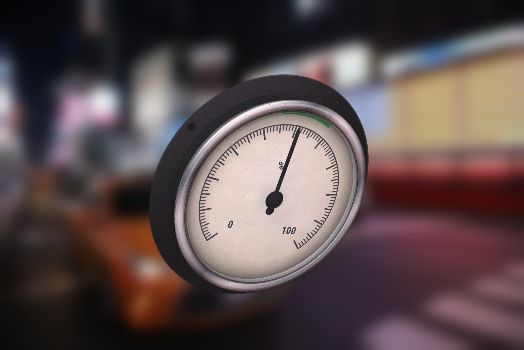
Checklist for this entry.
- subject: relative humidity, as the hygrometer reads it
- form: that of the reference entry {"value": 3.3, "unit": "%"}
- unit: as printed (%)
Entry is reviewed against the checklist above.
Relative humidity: {"value": 50, "unit": "%"}
